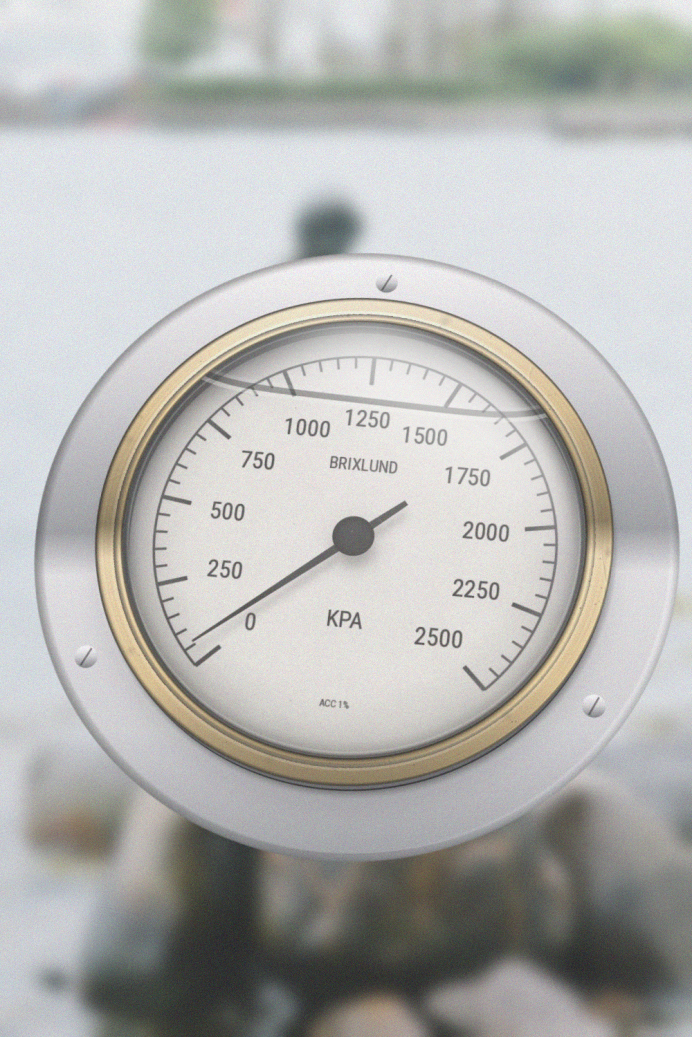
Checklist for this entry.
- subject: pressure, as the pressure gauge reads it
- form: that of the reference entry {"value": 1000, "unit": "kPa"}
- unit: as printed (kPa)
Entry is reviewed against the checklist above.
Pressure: {"value": 50, "unit": "kPa"}
